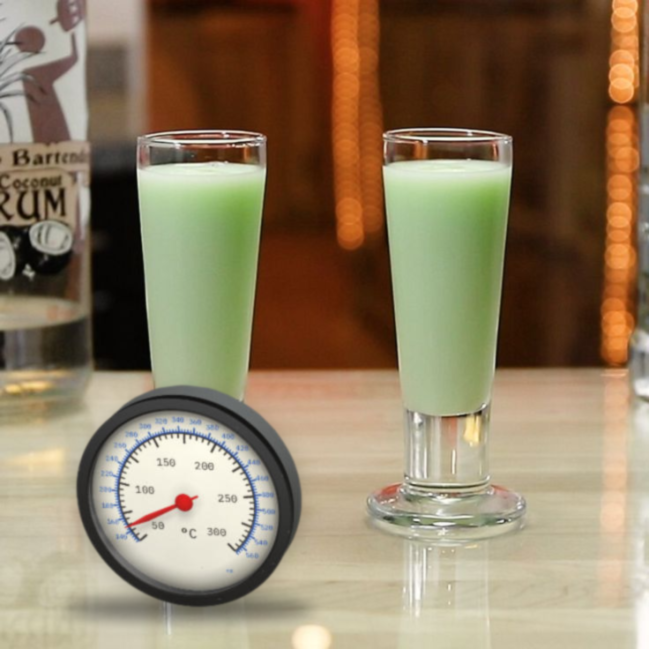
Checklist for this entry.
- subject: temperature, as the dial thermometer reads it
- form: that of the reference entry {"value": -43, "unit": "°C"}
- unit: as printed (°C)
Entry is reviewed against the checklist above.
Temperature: {"value": 65, "unit": "°C"}
